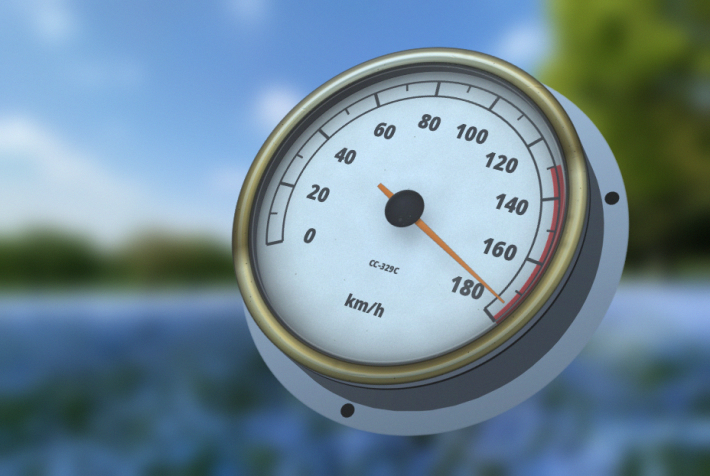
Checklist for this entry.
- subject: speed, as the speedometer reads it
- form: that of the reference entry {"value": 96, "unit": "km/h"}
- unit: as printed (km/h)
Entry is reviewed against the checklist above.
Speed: {"value": 175, "unit": "km/h"}
